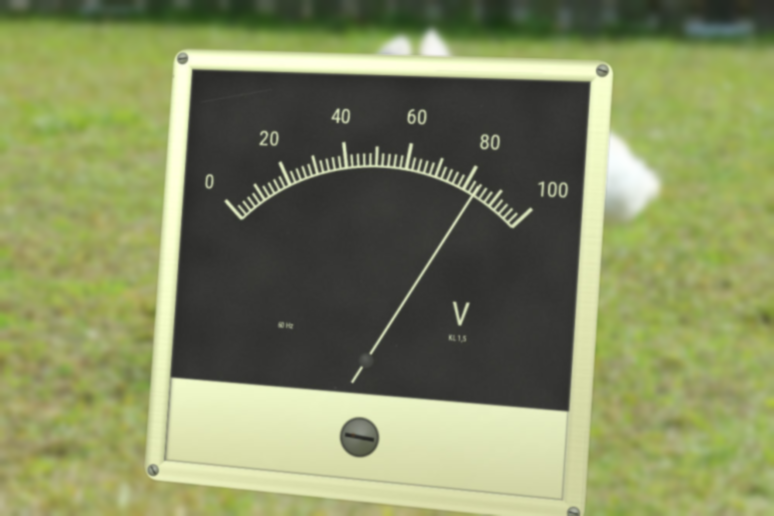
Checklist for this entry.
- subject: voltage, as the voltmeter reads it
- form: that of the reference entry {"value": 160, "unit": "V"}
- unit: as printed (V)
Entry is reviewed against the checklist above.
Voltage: {"value": 84, "unit": "V"}
